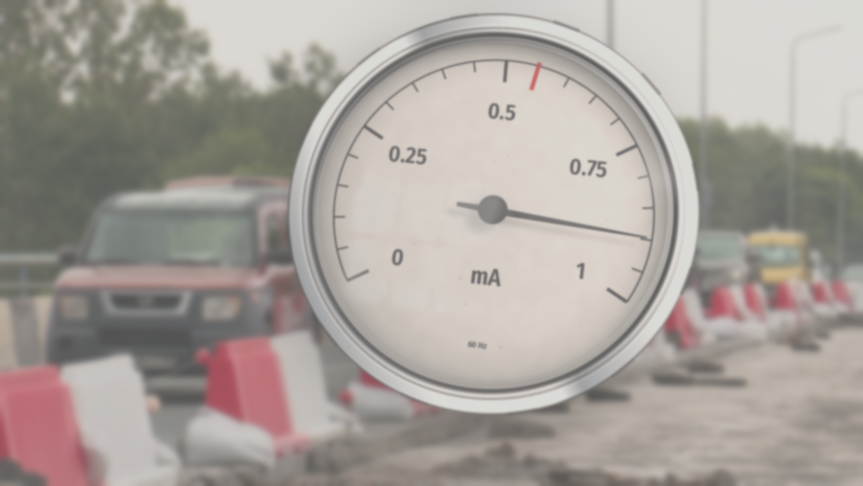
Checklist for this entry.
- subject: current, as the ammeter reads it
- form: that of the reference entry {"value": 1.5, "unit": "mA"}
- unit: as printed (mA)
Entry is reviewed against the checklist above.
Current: {"value": 0.9, "unit": "mA"}
